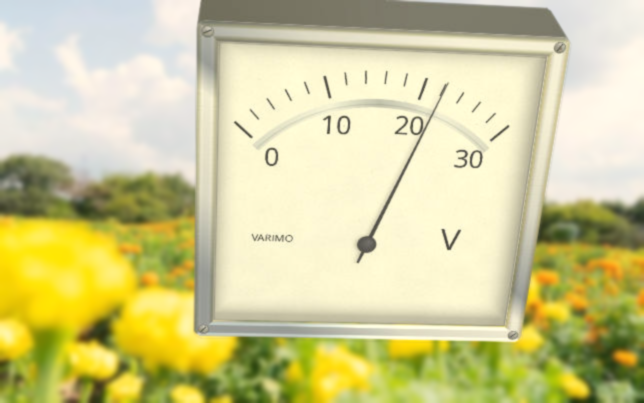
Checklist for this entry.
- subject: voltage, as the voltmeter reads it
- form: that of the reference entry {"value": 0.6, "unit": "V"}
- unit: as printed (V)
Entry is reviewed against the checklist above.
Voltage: {"value": 22, "unit": "V"}
